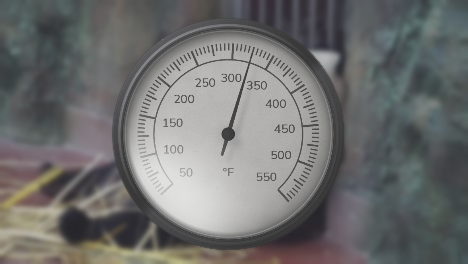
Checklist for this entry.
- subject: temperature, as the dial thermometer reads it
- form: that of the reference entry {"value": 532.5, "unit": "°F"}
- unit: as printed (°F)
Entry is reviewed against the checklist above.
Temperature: {"value": 325, "unit": "°F"}
